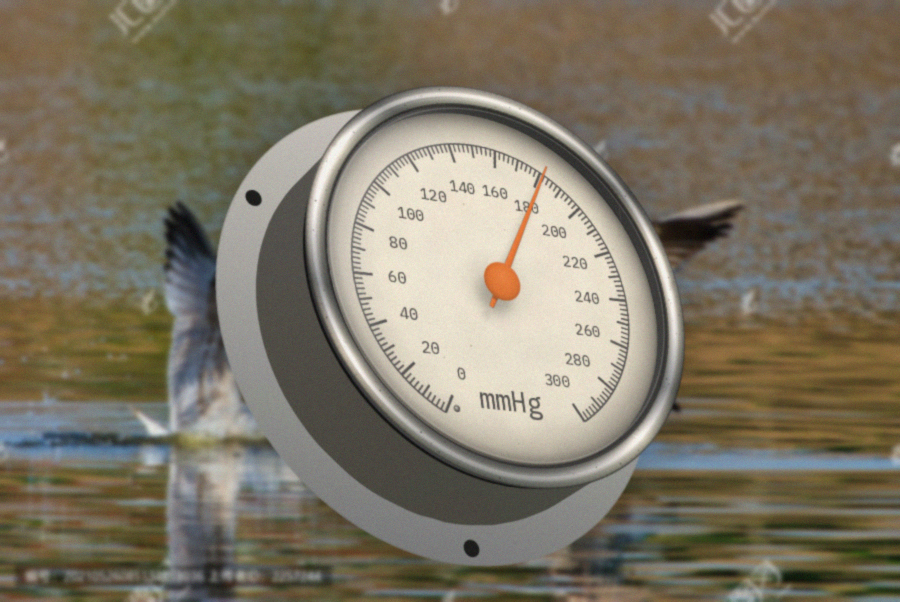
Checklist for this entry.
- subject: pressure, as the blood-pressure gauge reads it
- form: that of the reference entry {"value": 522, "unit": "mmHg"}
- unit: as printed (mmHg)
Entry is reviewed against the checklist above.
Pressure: {"value": 180, "unit": "mmHg"}
